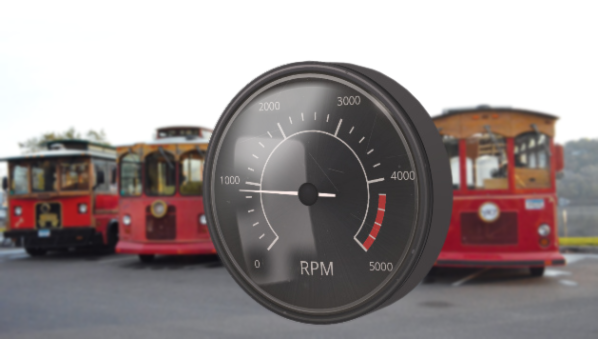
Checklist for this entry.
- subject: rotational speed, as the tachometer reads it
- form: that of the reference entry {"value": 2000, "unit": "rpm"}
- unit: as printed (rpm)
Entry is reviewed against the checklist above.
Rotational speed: {"value": 900, "unit": "rpm"}
